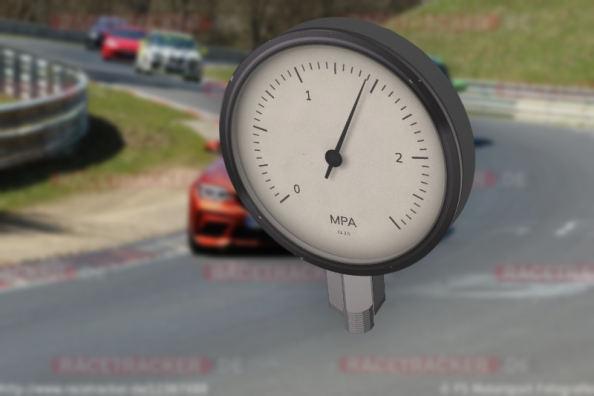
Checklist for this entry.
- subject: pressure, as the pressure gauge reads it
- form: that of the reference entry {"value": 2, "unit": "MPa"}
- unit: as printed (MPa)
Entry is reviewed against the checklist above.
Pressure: {"value": 1.45, "unit": "MPa"}
